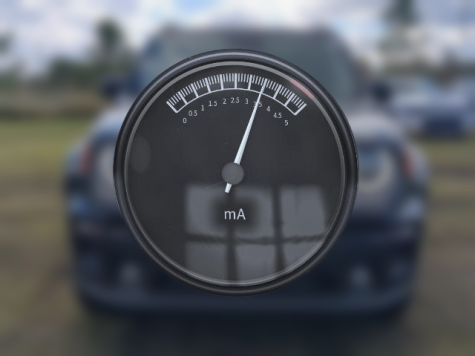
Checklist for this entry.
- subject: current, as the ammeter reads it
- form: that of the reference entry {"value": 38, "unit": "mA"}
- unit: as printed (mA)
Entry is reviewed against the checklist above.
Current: {"value": 3.5, "unit": "mA"}
